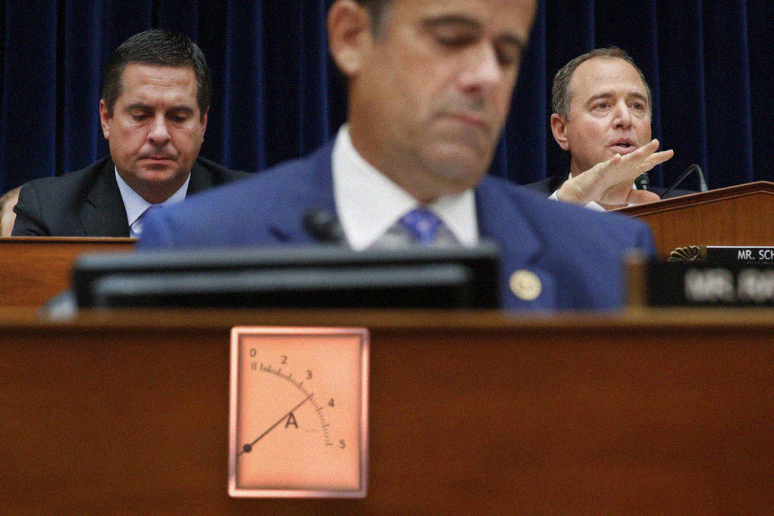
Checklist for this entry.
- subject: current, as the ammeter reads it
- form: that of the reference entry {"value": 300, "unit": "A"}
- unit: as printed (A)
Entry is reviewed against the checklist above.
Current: {"value": 3.5, "unit": "A"}
